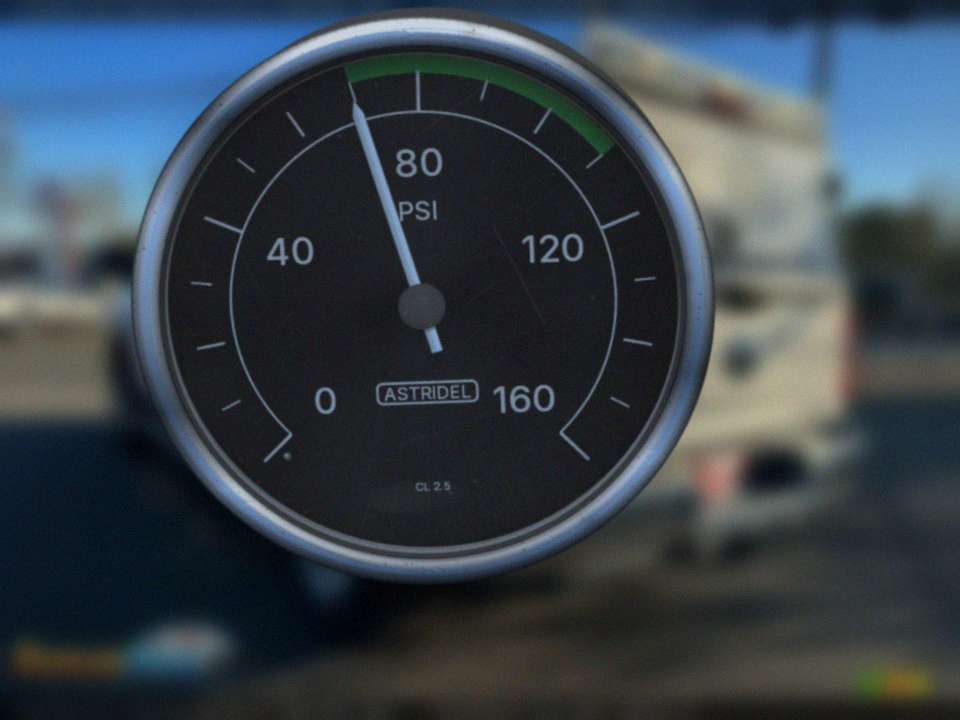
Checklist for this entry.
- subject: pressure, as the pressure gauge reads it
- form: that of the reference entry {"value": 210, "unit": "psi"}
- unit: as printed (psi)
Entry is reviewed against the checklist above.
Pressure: {"value": 70, "unit": "psi"}
